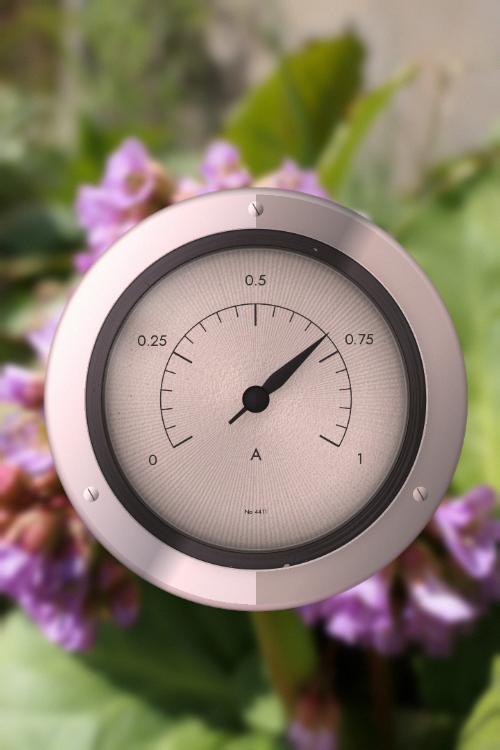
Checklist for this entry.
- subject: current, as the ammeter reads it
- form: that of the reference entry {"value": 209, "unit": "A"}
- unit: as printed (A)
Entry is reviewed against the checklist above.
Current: {"value": 0.7, "unit": "A"}
